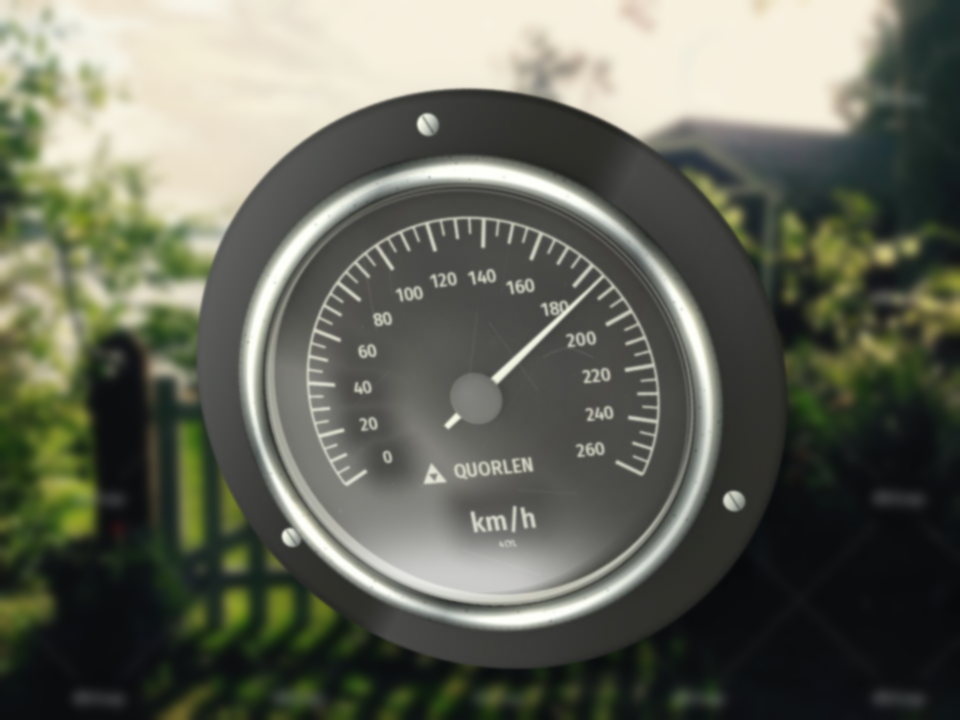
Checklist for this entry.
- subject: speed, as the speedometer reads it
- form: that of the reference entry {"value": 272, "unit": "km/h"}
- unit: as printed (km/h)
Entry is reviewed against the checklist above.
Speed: {"value": 185, "unit": "km/h"}
